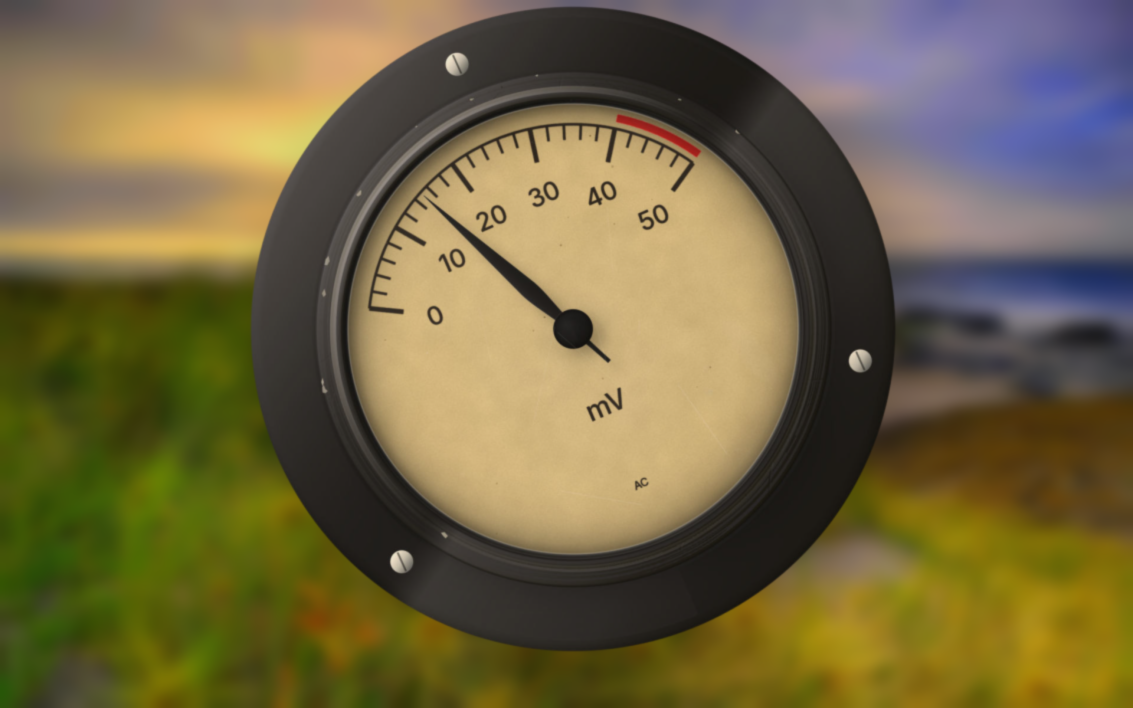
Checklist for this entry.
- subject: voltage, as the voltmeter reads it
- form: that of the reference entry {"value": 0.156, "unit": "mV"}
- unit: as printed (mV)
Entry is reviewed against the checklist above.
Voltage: {"value": 15, "unit": "mV"}
